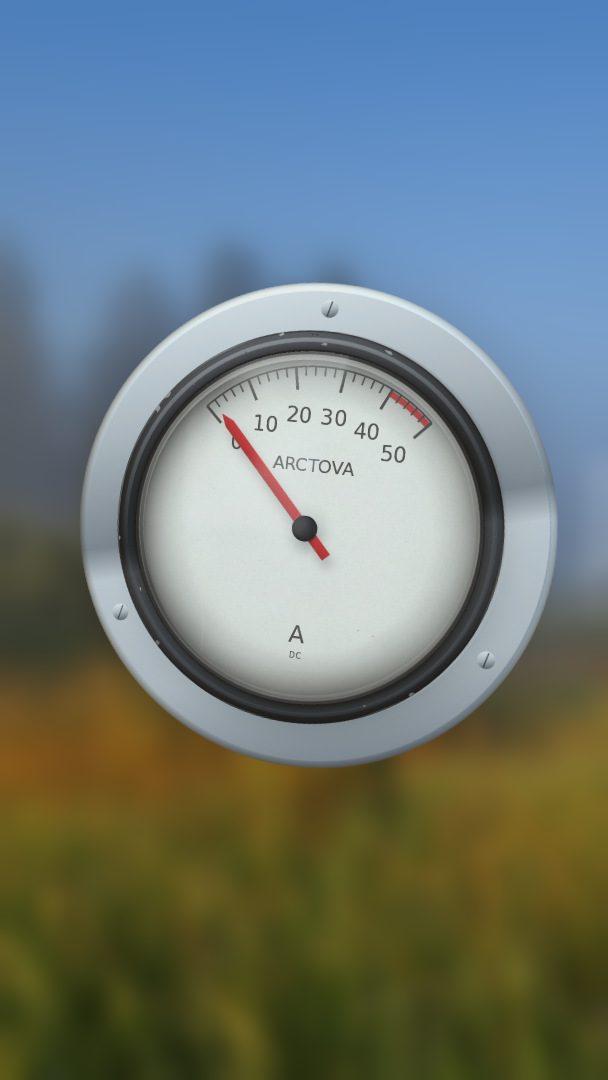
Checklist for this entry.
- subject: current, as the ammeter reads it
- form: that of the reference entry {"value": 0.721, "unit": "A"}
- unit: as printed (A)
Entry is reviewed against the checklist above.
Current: {"value": 2, "unit": "A"}
